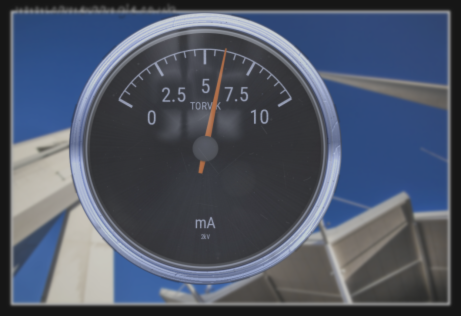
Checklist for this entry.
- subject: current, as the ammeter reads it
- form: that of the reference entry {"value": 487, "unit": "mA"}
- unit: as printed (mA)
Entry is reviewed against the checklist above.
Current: {"value": 6, "unit": "mA"}
